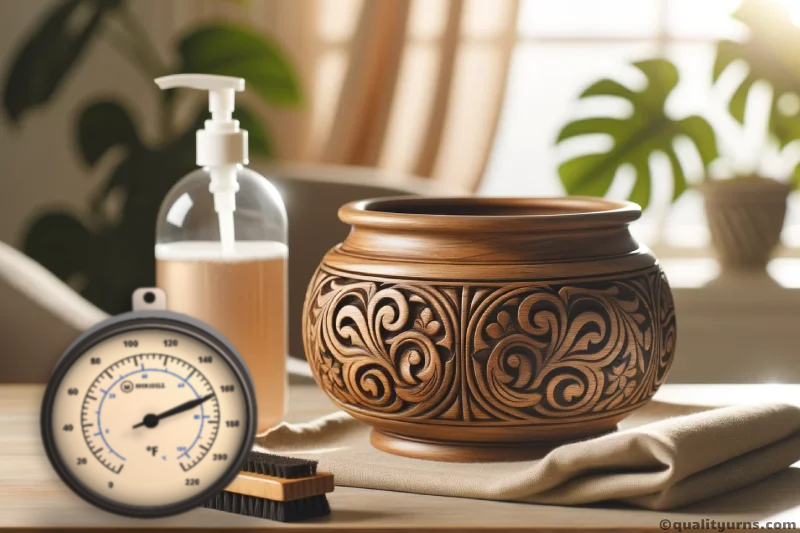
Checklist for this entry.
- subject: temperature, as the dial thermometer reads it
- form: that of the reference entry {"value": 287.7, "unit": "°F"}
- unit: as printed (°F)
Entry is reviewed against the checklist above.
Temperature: {"value": 160, "unit": "°F"}
